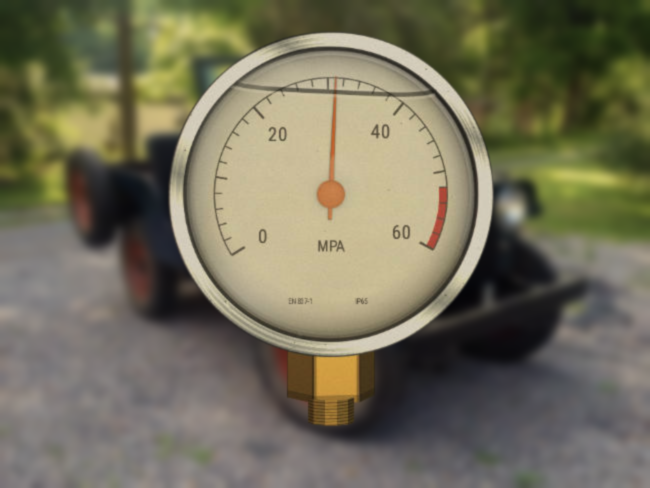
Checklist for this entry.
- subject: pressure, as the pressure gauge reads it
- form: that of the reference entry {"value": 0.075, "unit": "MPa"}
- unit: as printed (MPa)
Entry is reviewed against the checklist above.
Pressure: {"value": 31, "unit": "MPa"}
